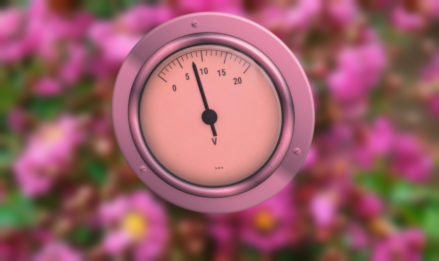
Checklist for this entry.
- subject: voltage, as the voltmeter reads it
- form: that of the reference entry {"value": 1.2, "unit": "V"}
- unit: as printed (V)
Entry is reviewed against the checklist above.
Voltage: {"value": 8, "unit": "V"}
